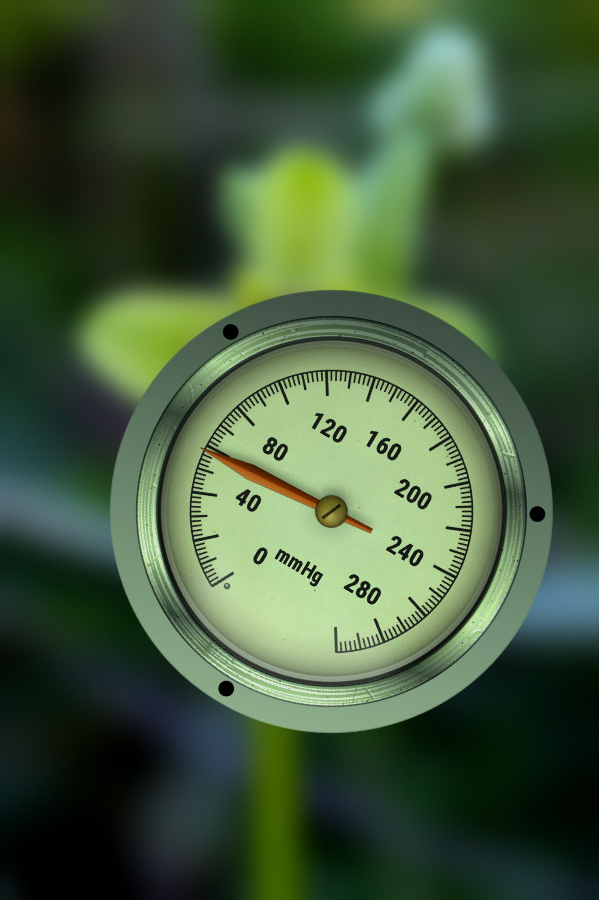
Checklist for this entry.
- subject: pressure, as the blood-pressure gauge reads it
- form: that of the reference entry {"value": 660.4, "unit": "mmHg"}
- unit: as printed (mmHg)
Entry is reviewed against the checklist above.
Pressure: {"value": 58, "unit": "mmHg"}
